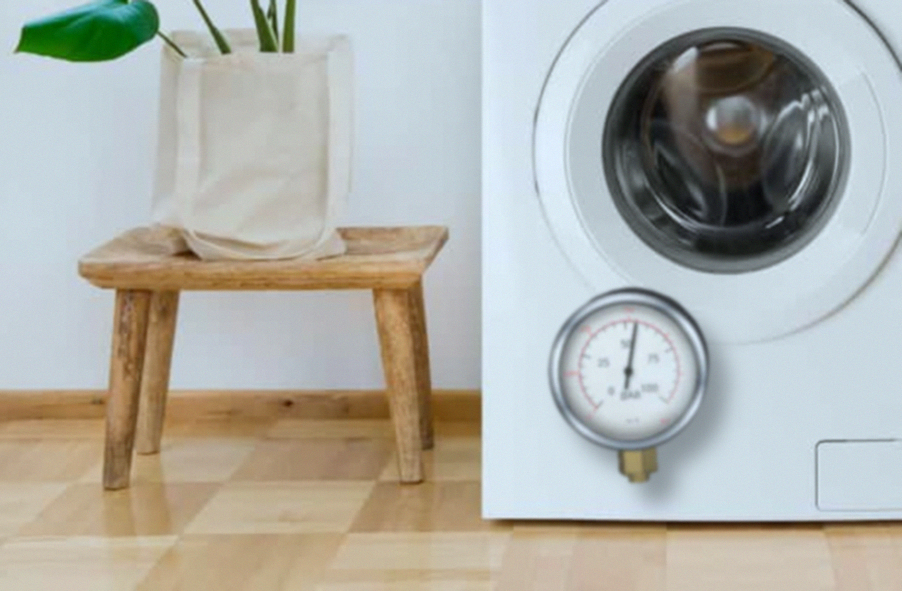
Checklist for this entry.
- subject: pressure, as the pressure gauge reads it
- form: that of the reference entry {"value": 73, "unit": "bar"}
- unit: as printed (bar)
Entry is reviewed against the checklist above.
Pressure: {"value": 55, "unit": "bar"}
